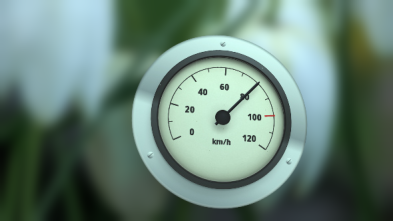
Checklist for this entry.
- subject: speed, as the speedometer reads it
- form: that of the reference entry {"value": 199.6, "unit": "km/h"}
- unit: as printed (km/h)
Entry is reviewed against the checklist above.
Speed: {"value": 80, "unit": "km/h"}
